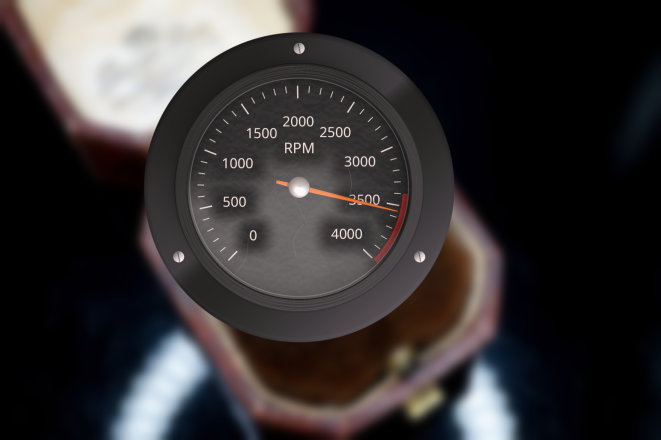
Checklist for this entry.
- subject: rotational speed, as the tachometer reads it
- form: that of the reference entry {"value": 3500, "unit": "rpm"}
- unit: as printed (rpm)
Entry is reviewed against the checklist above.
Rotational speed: {"value": 3550, "unit": "rpm"}
